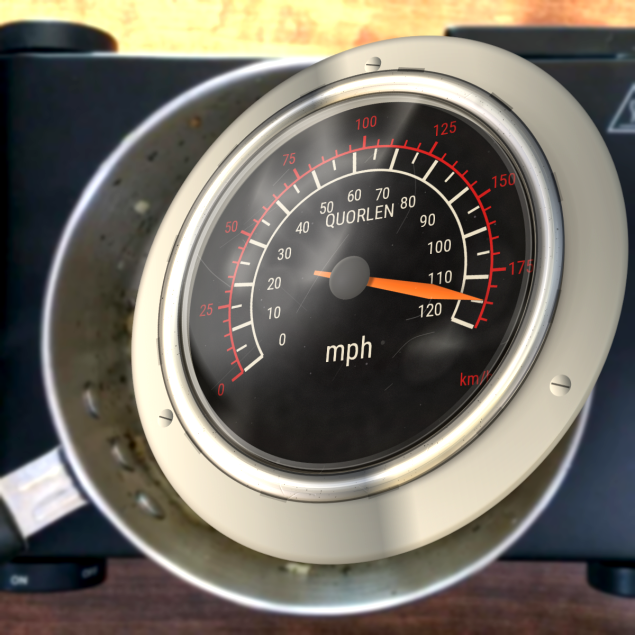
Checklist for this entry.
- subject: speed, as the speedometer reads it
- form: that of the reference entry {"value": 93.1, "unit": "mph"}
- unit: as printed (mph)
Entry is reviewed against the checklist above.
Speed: {"value": 115, "unit": "mph"}
